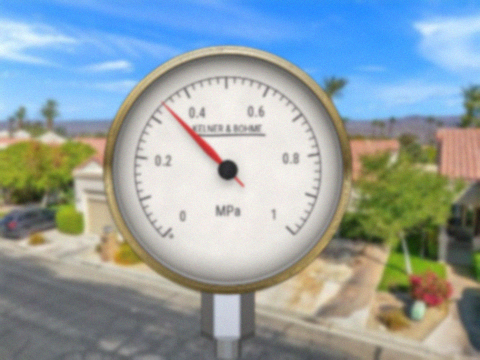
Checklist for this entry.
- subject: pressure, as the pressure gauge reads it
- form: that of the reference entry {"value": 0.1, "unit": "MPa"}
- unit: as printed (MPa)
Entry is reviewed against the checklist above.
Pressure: {"value": 0.34, "unit": "MPa"}
